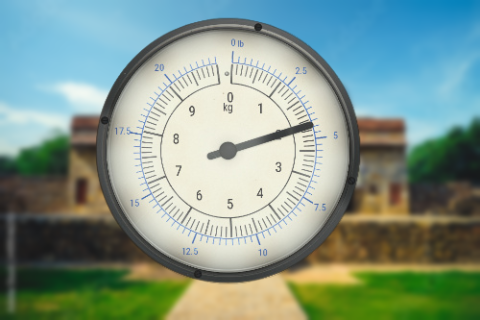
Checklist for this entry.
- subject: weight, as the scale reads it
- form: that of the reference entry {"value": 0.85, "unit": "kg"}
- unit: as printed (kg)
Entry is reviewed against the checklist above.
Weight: {"value": 2, "unit": "kg"}
